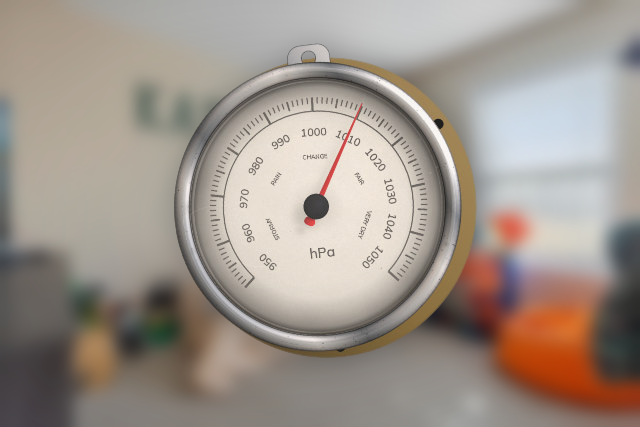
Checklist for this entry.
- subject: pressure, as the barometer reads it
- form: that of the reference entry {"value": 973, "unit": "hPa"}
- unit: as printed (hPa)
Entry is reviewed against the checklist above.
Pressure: {"value": 1010, "unit": "hPa"}
